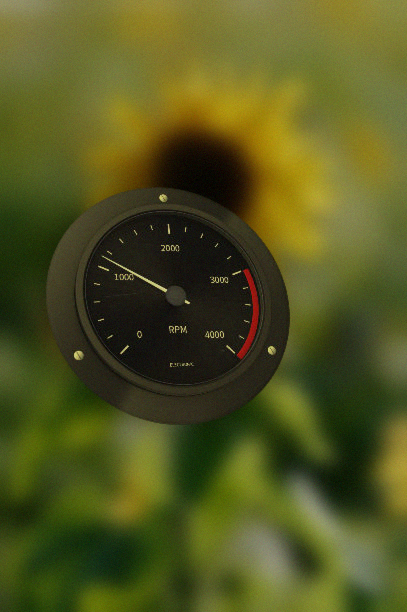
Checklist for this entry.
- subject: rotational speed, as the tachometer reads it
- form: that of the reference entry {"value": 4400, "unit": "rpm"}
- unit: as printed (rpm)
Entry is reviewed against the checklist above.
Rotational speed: {"value": 1100, "unit": "rpm"}
